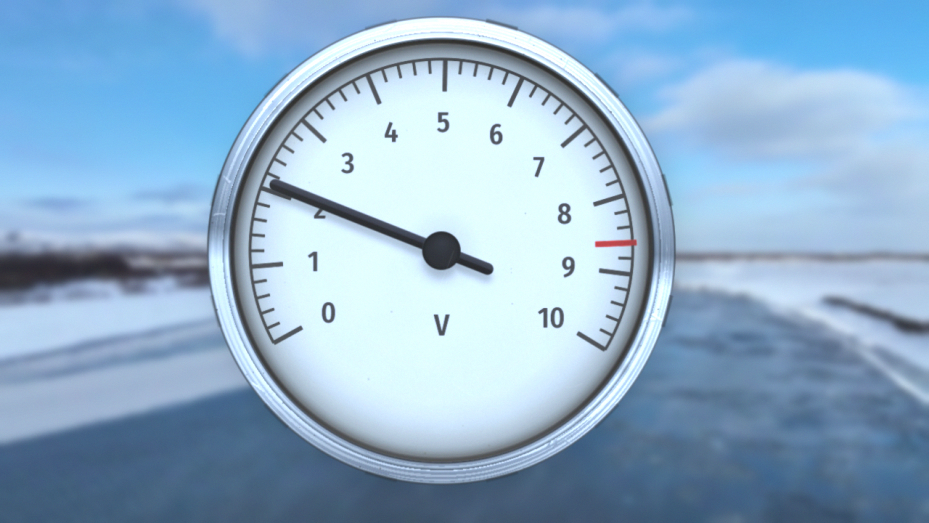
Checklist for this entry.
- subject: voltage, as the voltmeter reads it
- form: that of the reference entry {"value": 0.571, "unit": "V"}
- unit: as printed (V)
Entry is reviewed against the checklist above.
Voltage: {"value": 2.1, "unit": "V"}
